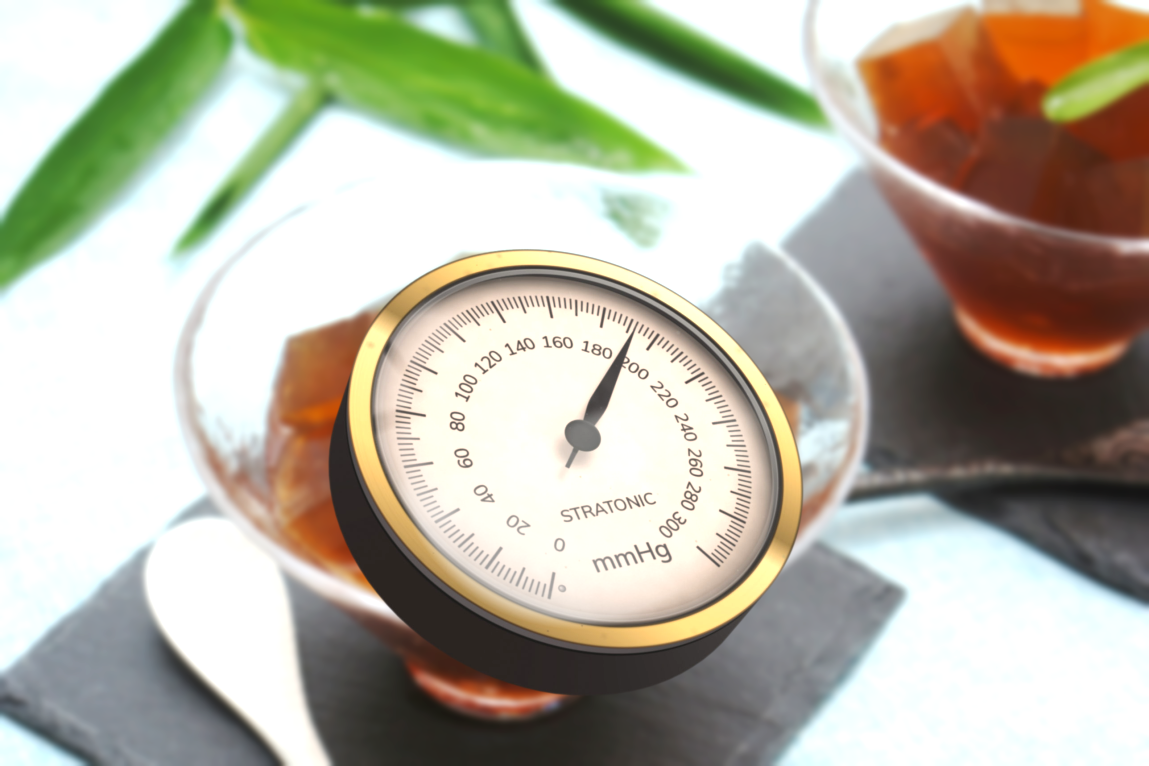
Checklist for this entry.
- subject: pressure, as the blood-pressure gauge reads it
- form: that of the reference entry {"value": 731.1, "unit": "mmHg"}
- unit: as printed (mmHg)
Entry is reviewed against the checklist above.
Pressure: {"value": 192, "unit": "mmHg"}
